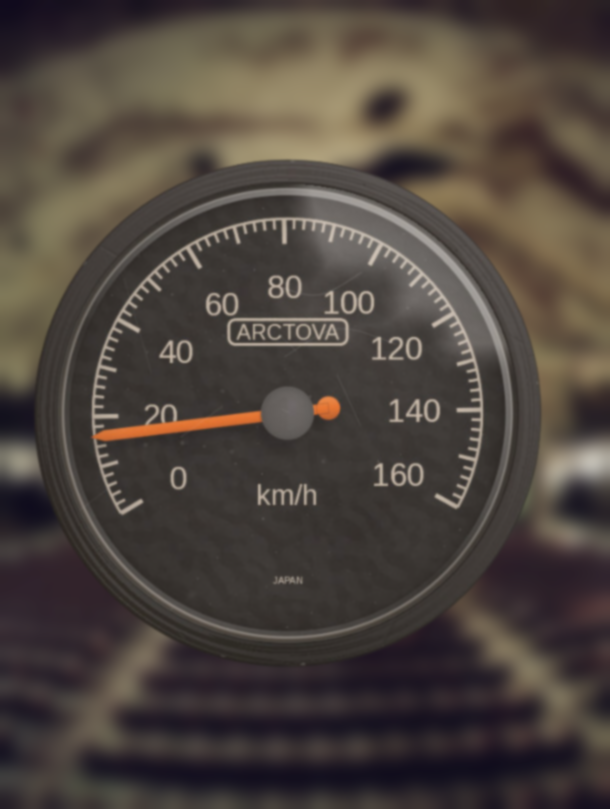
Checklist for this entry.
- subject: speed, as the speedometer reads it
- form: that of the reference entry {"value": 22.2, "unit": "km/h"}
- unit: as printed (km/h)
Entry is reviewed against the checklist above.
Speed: {"value": 16, "unit": "km/h"}
